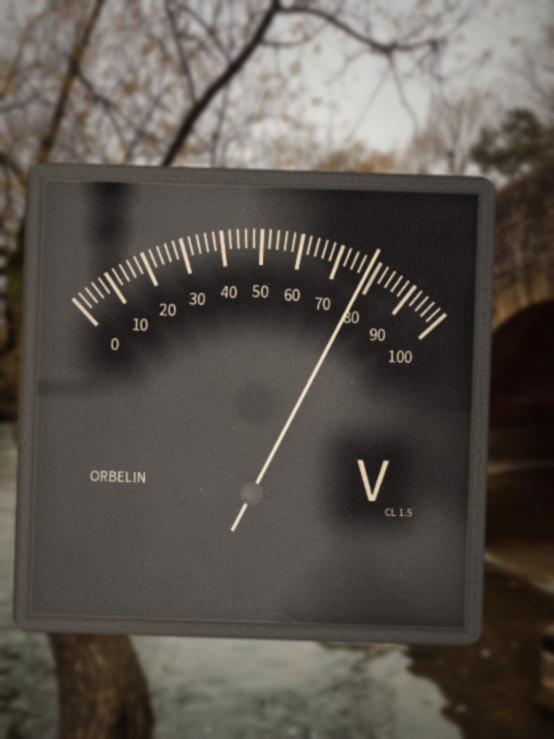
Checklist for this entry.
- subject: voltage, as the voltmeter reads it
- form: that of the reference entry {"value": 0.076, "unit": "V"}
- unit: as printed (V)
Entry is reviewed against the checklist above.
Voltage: {"value": 78, "unit": "V"}
